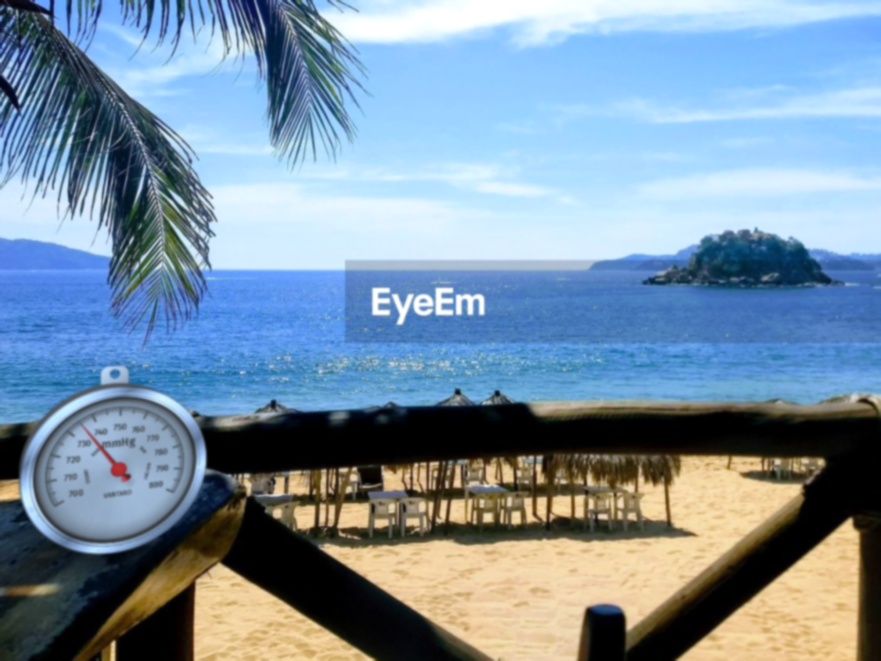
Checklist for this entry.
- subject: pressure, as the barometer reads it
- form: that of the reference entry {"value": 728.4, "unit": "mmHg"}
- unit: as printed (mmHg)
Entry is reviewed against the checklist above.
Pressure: {"value": 735, "unit": "mmHg"}
